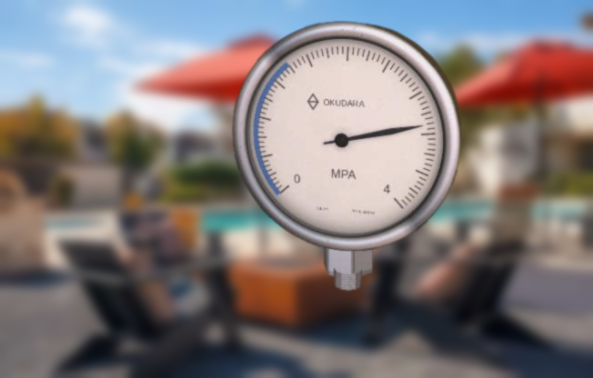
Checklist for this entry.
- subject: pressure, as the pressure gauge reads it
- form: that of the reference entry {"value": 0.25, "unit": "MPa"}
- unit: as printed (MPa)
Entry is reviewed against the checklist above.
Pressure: {"value": 3.1, "unit": "MPa"}
